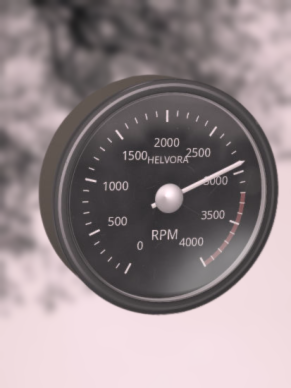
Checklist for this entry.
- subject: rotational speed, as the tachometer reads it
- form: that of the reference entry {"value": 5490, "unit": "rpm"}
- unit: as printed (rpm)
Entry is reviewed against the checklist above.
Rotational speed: {"value": 2900, "unit": "rpm"}
